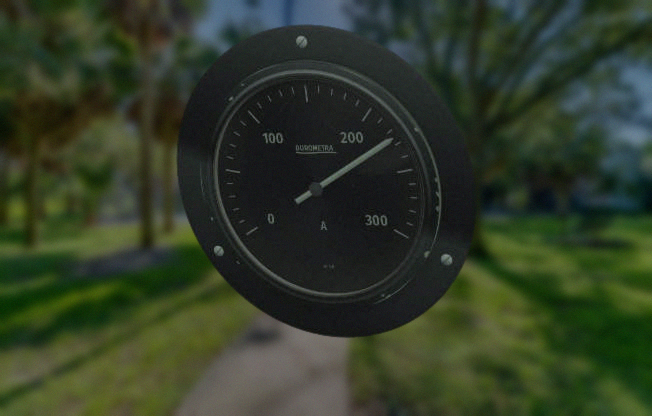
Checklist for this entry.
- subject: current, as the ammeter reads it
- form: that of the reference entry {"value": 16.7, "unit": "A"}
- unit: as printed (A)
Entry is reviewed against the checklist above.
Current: {"value": 225, "unit": "A"}
